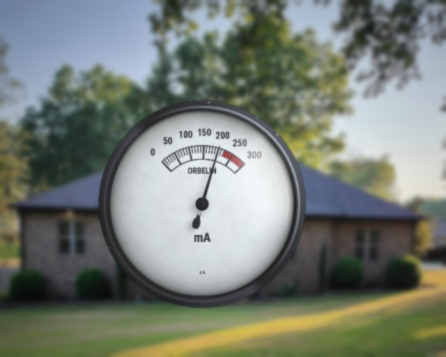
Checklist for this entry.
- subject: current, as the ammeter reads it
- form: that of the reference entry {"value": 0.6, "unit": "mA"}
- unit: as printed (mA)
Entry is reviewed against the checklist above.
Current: {"value": 200, "unit": "mA"}
